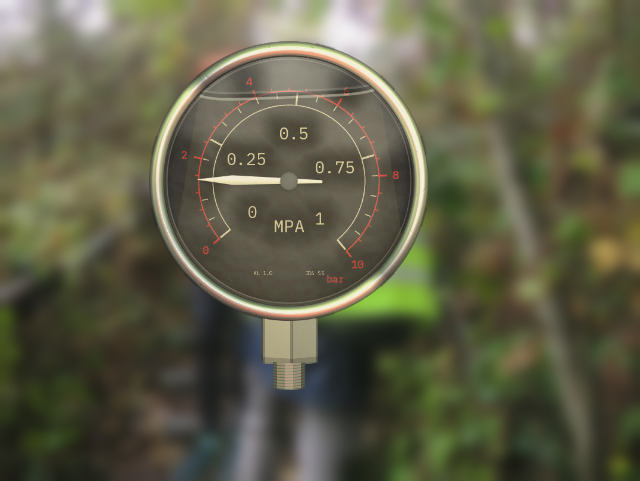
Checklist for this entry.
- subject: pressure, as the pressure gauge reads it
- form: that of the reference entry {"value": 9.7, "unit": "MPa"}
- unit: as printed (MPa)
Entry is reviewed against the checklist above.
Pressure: {"value": 0.15, "unit": "MPa"}
